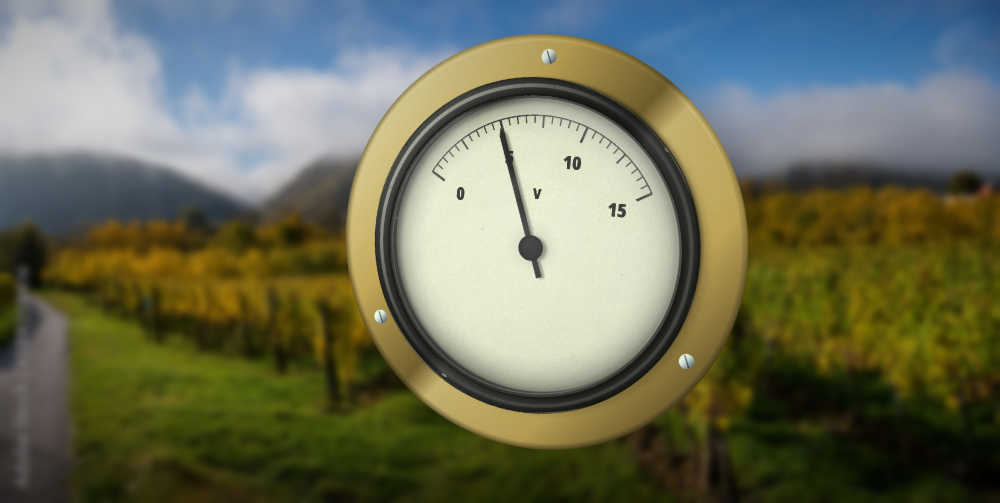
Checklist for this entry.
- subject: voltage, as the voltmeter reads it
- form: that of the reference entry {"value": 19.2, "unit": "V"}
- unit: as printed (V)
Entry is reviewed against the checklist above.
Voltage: {"value": 5, "unit": "V"}
